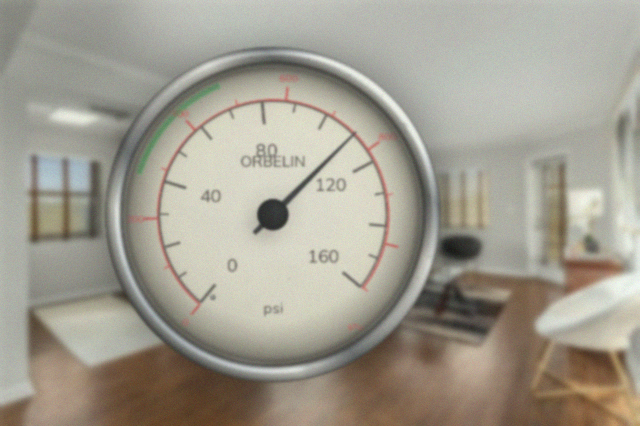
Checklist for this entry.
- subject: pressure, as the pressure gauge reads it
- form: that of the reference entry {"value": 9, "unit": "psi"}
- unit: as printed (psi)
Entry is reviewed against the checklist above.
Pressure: {"value": 110, "unit": "psi"}
